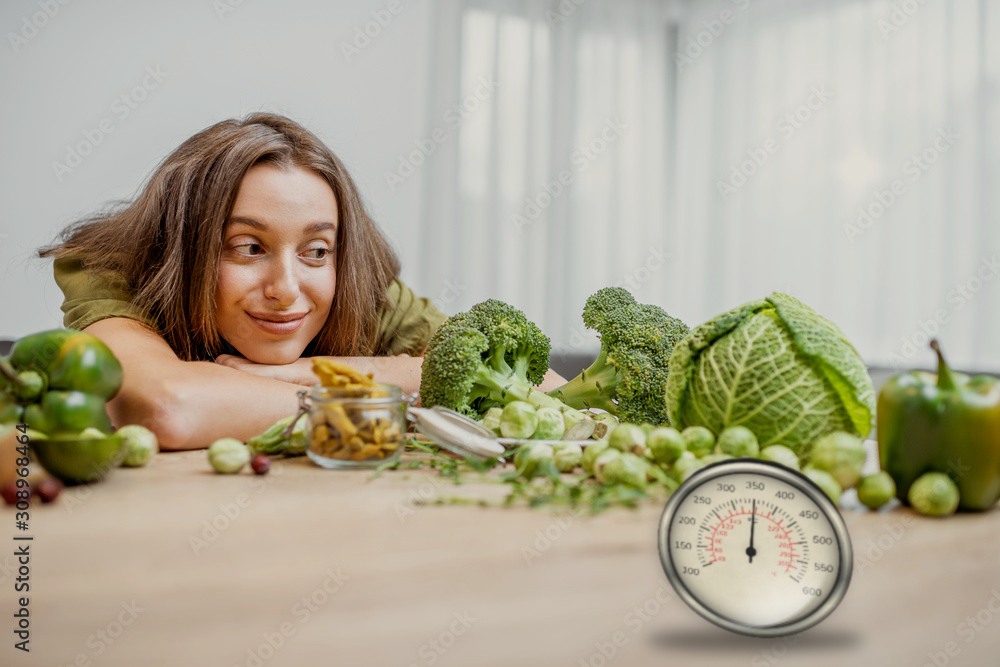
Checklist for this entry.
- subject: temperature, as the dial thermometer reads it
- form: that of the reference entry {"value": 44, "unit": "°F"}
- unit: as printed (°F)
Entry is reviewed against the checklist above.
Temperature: {"value": 350, "unit": "°F"}
